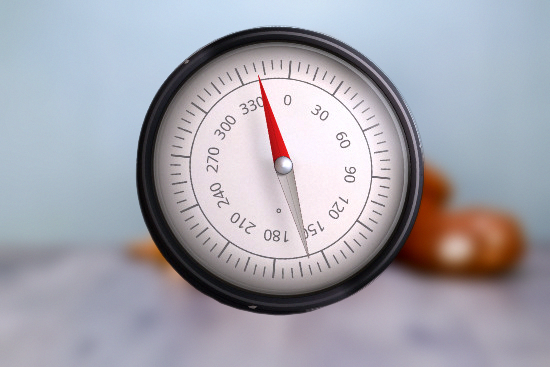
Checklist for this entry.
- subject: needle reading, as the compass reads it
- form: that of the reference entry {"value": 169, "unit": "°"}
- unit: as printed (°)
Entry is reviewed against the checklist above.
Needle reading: {"value": 340, "unit": "°"}
